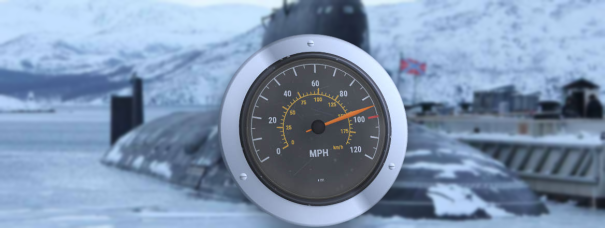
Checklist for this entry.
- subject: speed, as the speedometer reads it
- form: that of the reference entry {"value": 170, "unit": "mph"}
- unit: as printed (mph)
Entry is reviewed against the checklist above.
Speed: {"value": 95, "unit": "mph"}
